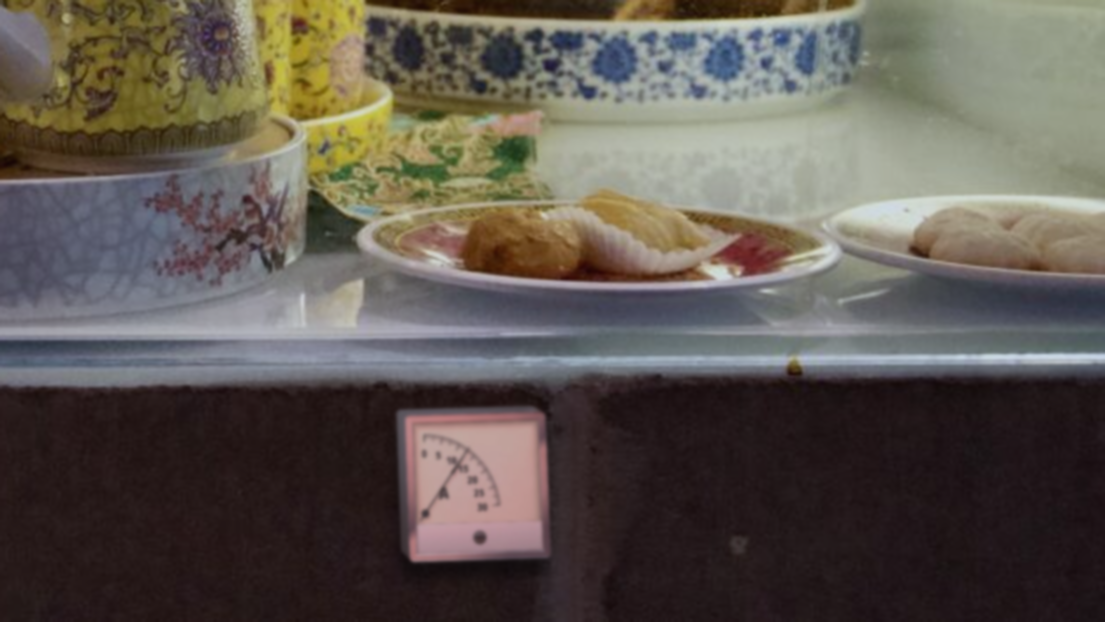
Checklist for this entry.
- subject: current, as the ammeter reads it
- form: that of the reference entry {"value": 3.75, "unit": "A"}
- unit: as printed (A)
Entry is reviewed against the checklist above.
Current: {"value": 12.5, "unit": "A"}
